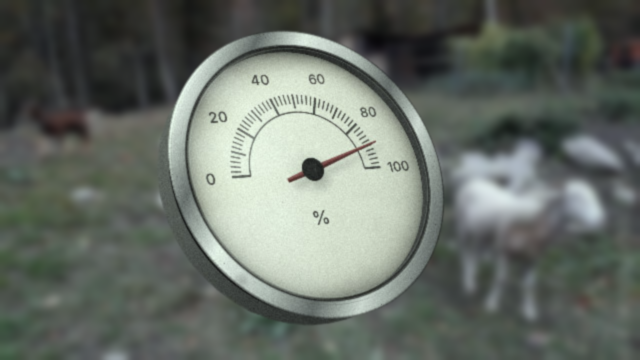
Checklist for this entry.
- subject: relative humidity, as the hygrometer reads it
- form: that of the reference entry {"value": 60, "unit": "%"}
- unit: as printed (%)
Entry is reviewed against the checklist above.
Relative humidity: {"value": 90, "unit": "%"}
